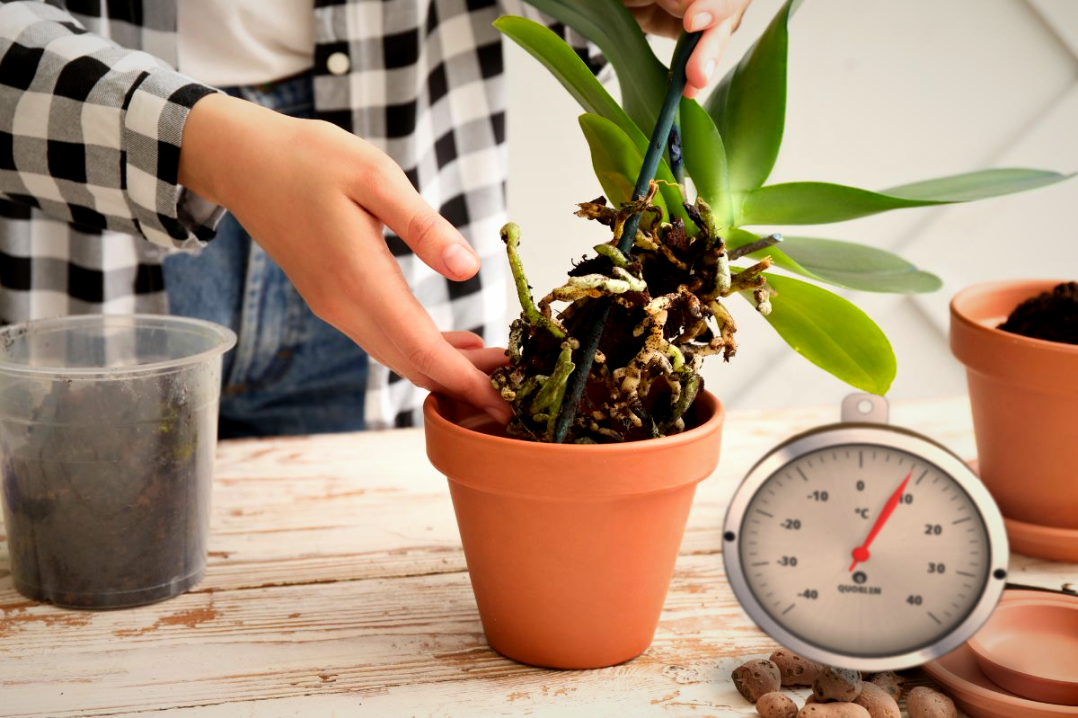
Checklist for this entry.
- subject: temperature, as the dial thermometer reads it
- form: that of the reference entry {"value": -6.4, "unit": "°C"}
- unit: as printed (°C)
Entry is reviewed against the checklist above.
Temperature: {"value": 8, "unit": "°C"}
